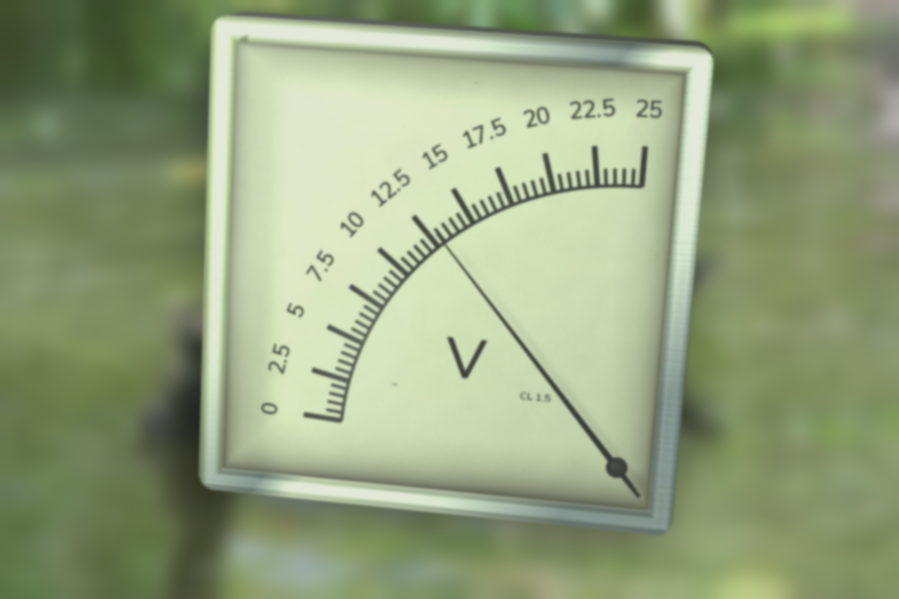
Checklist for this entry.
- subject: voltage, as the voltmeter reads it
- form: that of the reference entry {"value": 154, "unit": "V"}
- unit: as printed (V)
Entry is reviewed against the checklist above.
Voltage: {"value": 13, "unit": "V"}
